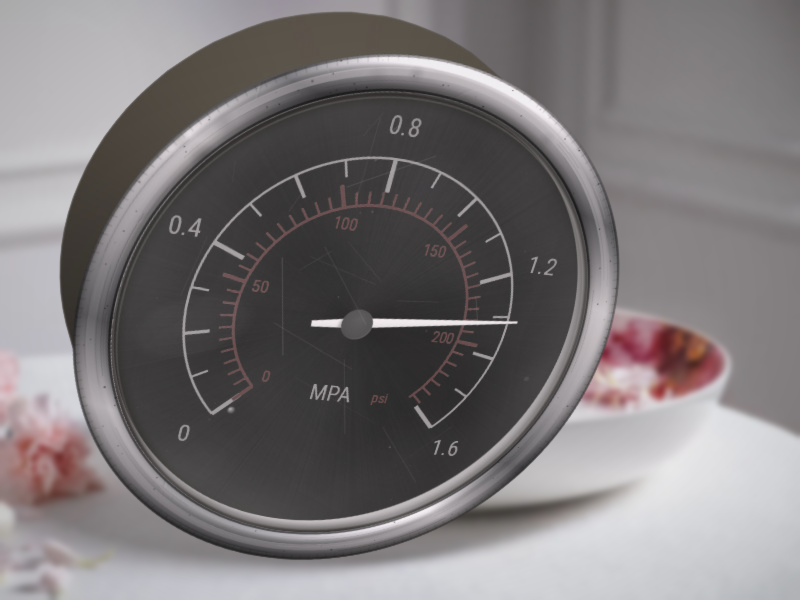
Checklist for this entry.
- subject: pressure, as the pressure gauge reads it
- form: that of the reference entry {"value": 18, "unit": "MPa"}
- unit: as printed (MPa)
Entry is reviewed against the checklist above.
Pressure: {"value": 1.3, "unit": "MPa"}
